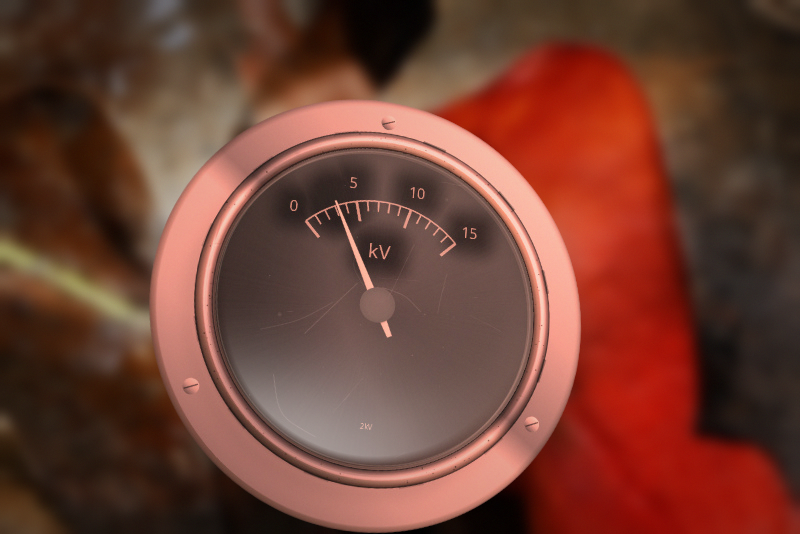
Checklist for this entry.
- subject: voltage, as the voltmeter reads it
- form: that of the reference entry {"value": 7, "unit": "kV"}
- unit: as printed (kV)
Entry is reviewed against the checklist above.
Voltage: {"value": 3, "unit": "kV"}
